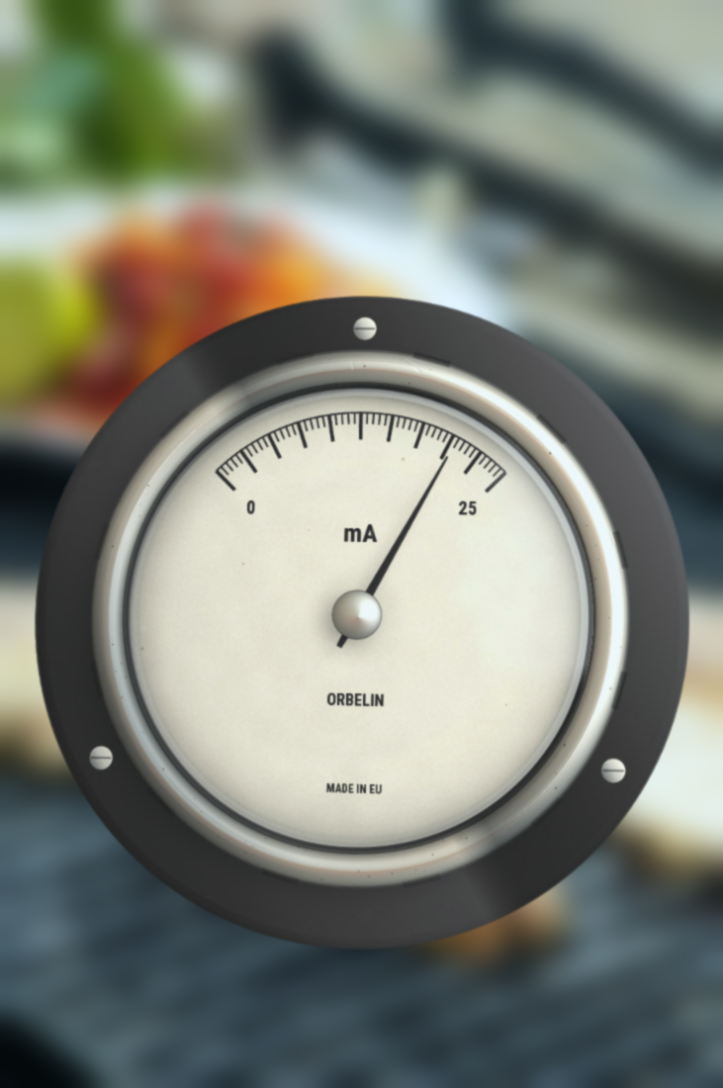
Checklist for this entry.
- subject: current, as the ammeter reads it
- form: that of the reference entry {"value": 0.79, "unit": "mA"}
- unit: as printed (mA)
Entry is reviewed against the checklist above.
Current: {"value": 20.5, "unit": "mA"}
